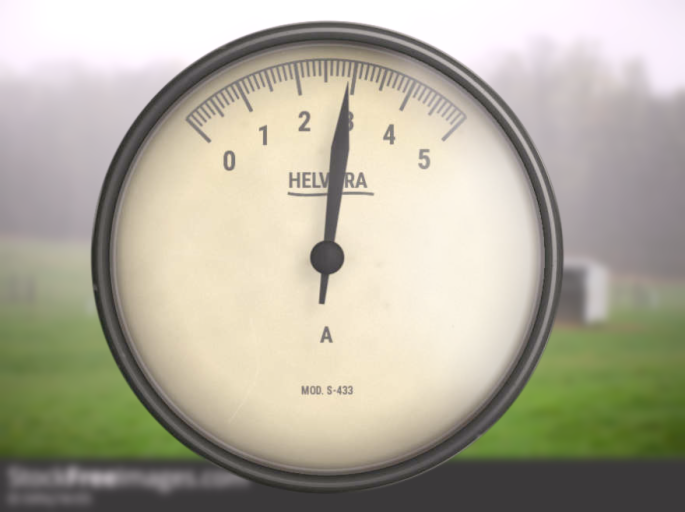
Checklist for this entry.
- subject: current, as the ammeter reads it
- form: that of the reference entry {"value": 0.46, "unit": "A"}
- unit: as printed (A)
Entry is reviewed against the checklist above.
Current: {"value": 2.9, "unit": "A"}
